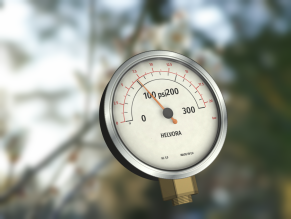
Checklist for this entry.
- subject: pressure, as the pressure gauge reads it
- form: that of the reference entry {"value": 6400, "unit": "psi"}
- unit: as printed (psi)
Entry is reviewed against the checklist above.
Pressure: {"value": 100, "unit": "psi"}
